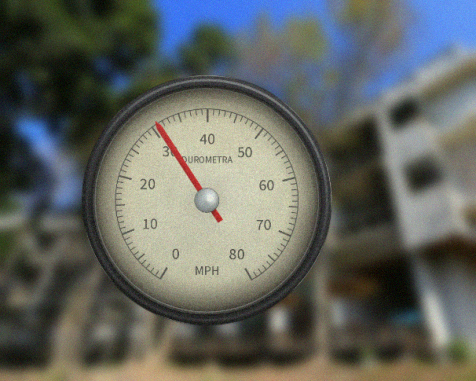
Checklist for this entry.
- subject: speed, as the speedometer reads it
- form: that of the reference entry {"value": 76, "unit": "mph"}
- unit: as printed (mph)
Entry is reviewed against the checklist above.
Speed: {"value": 31, "unit": "mph"}
